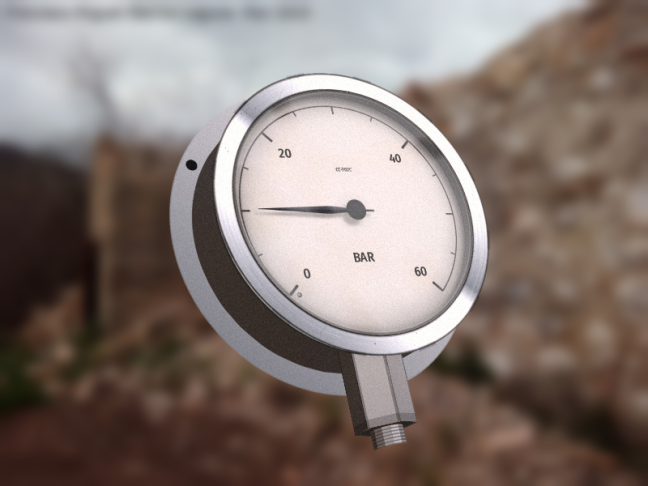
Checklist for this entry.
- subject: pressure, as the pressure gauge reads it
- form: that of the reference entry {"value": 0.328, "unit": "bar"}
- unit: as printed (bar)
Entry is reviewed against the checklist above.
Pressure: {"value": 10, "unit": "bar"}
